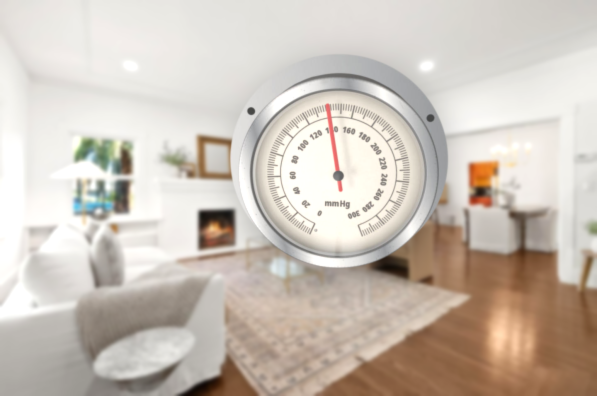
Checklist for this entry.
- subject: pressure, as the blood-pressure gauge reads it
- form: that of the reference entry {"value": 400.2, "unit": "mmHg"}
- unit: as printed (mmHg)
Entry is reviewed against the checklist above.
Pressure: {"value": 140, "unit": "mmHg"}
